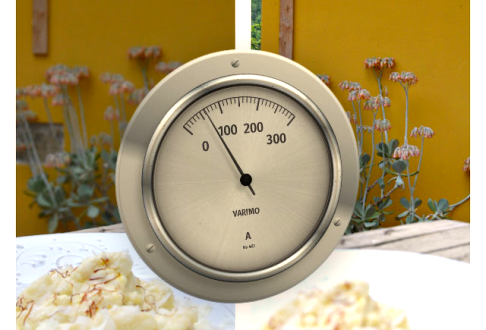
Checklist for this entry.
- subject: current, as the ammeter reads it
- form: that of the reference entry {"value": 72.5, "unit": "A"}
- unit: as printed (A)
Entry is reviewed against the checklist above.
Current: {"value": 60, "unit": "A"}
